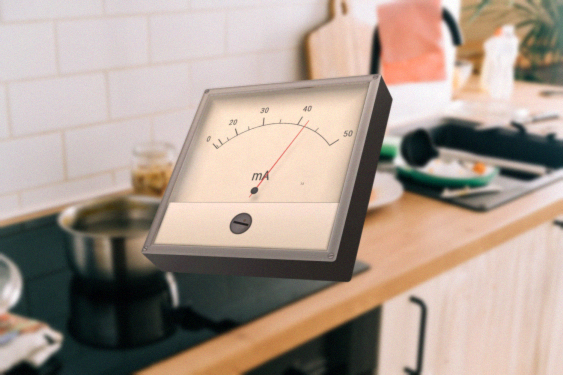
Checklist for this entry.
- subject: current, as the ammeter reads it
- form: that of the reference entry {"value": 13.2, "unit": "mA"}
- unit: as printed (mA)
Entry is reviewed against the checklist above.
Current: {"value": 42.5, "unit": "mA"}
